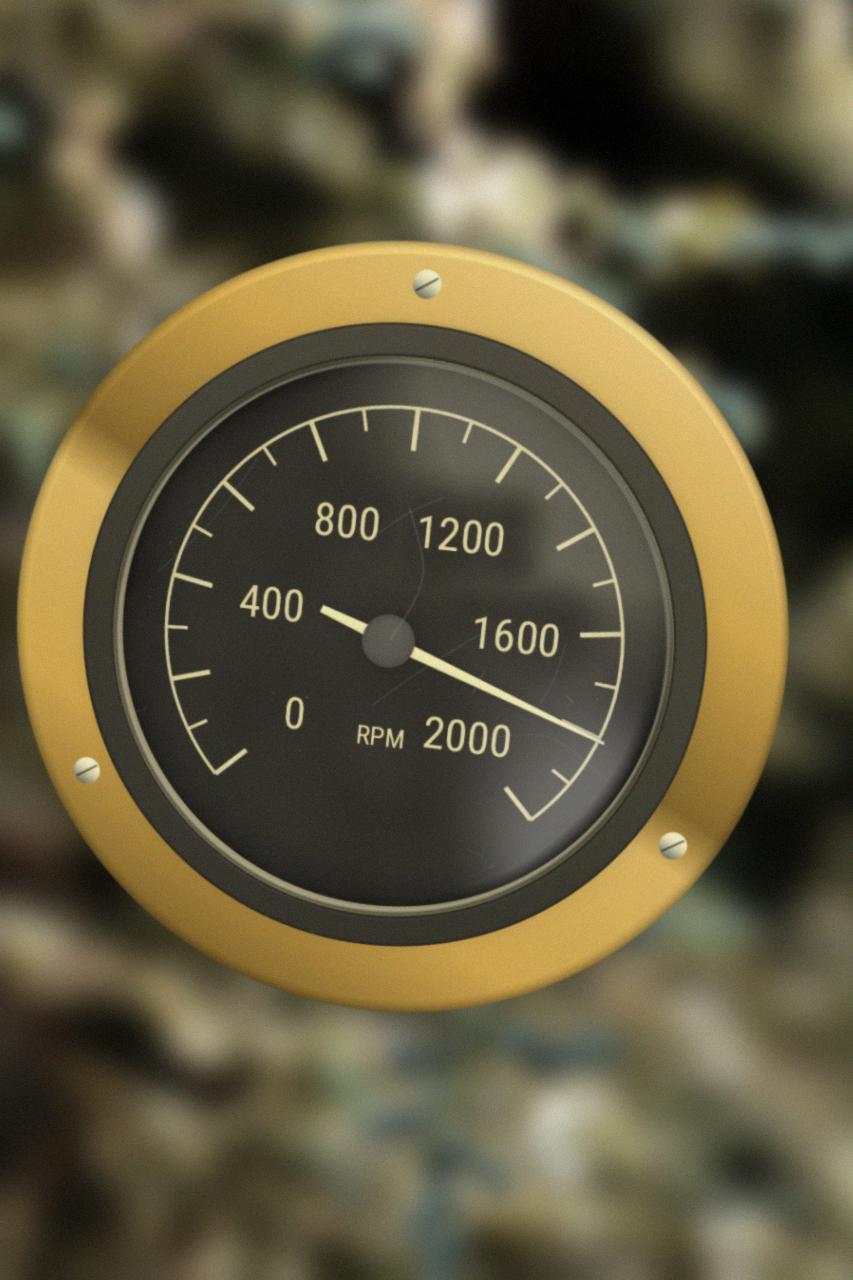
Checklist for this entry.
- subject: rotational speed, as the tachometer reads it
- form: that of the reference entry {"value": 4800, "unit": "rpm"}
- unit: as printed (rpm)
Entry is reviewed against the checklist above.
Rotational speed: {"value": 1800, "unit": "rpm"}
